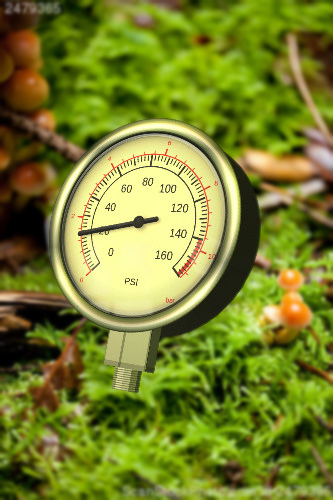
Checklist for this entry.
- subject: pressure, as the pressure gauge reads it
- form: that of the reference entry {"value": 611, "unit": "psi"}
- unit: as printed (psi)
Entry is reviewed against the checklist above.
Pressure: {"value": 20, "unit": "psi"}
